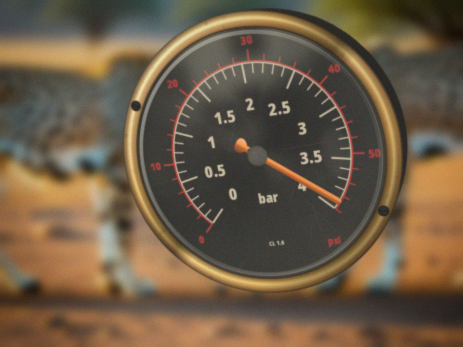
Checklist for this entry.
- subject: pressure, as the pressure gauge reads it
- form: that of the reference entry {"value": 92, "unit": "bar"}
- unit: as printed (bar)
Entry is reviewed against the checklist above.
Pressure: {"value": 3.9, "unit": "bar"}
